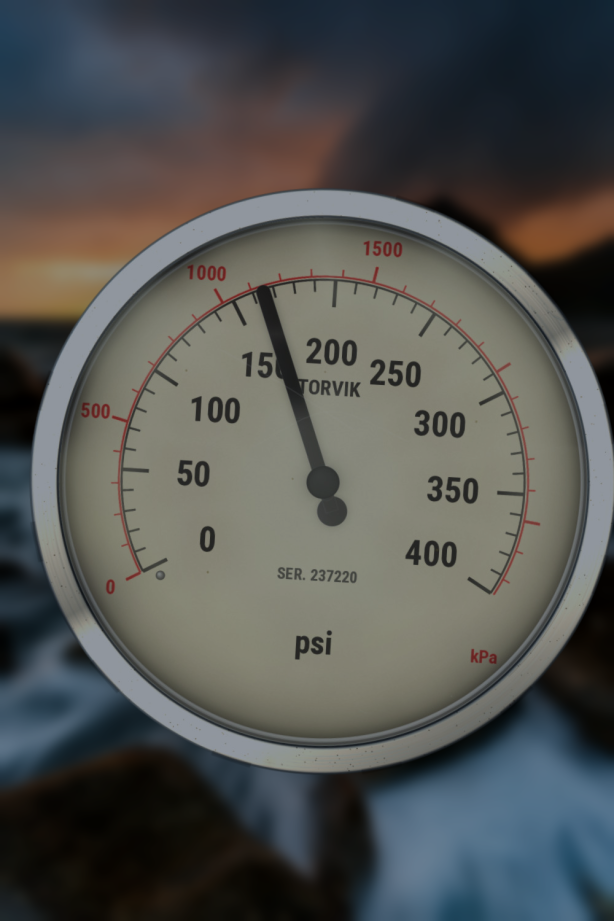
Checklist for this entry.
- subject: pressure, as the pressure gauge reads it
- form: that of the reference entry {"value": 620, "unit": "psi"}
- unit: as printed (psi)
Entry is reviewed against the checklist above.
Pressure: {"value": 165, "unit": "psi"}
